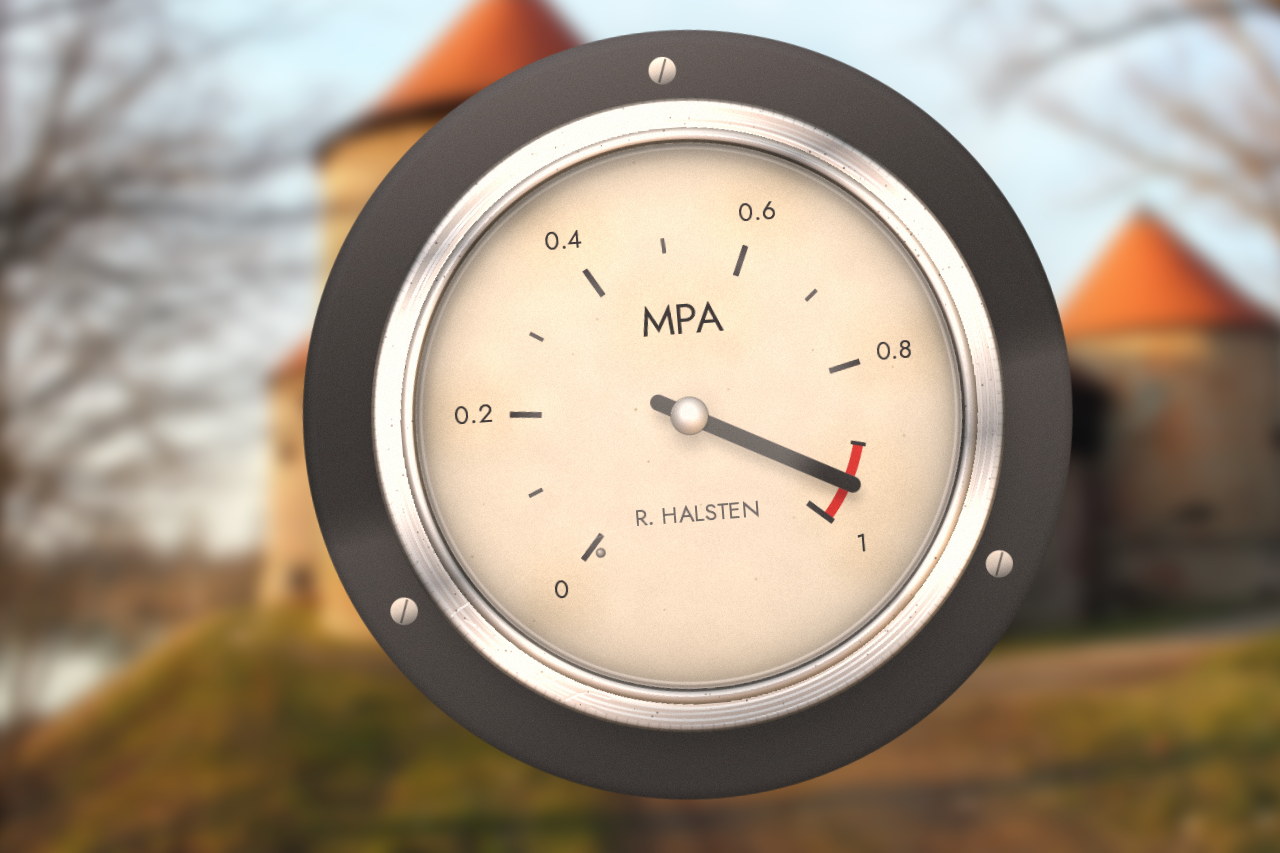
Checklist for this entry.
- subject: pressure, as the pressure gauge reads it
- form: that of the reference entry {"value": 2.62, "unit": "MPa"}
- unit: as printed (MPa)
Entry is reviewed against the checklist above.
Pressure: {"value": 0.95, "unit": "MPa"}
